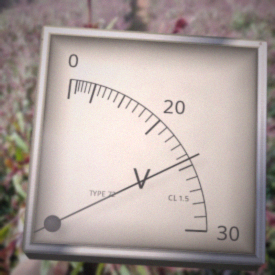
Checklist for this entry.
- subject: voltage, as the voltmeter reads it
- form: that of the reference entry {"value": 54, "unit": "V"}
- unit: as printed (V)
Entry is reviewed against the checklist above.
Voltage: {"value": 24.5, "unit": "V"}
